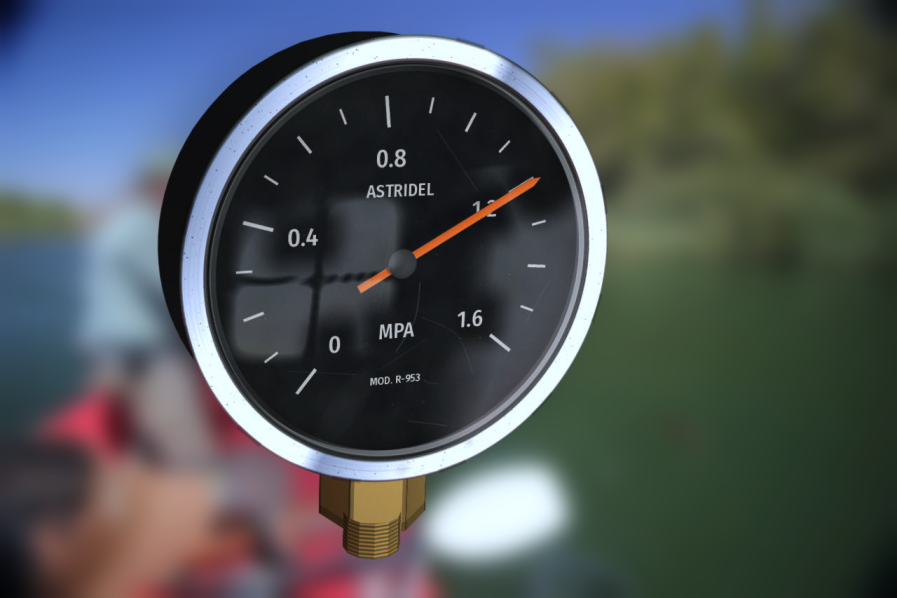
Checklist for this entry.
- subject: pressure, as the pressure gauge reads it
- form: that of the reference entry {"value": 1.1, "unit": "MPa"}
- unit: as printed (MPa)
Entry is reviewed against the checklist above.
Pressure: {"value": 1.2, "unit": "MPa"}
